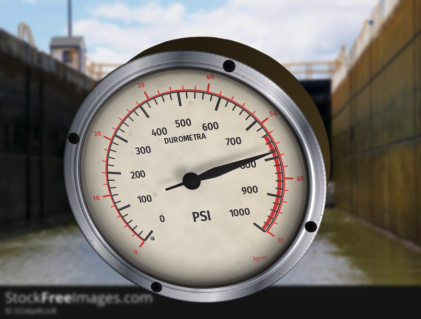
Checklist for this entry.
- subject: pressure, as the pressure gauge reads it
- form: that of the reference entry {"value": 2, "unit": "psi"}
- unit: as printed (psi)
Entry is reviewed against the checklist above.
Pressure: {"value": 780, "unit": "psi"}
